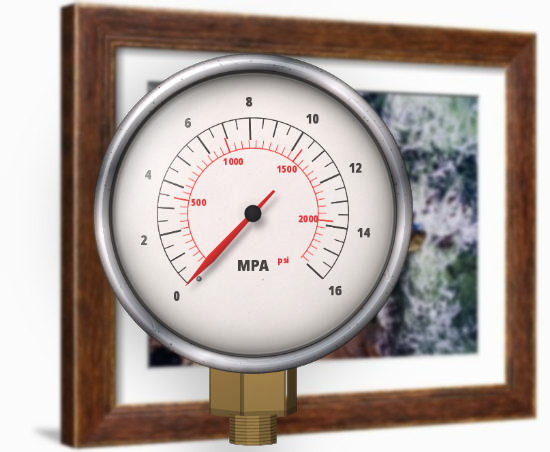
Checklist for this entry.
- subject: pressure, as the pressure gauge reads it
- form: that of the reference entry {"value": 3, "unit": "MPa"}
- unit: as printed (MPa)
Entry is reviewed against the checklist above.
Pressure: {"value": 0, "unit": "MPa"}
